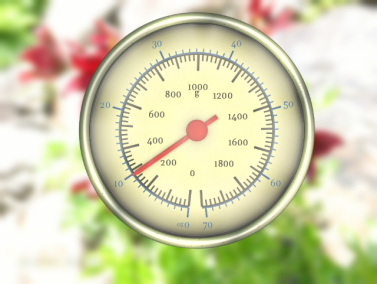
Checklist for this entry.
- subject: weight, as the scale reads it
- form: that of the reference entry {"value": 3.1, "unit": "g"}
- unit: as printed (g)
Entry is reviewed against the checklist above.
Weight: {"value": 280, "unit": "g"}
